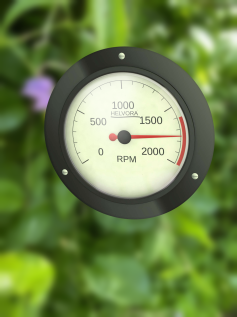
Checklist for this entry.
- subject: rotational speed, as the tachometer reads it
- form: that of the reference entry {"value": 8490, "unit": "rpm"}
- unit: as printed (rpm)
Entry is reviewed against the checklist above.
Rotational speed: {"value": 1750, "unit": "rpm"}
